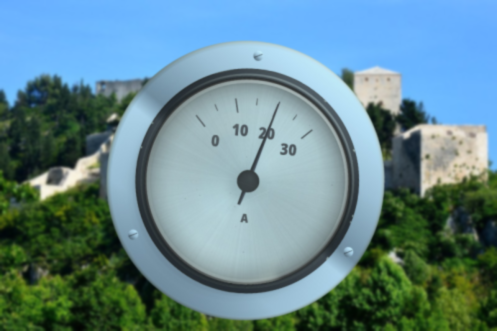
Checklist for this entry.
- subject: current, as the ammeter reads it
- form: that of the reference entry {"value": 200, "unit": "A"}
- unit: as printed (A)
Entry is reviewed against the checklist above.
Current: {"value": 20, "unit": "A"}
